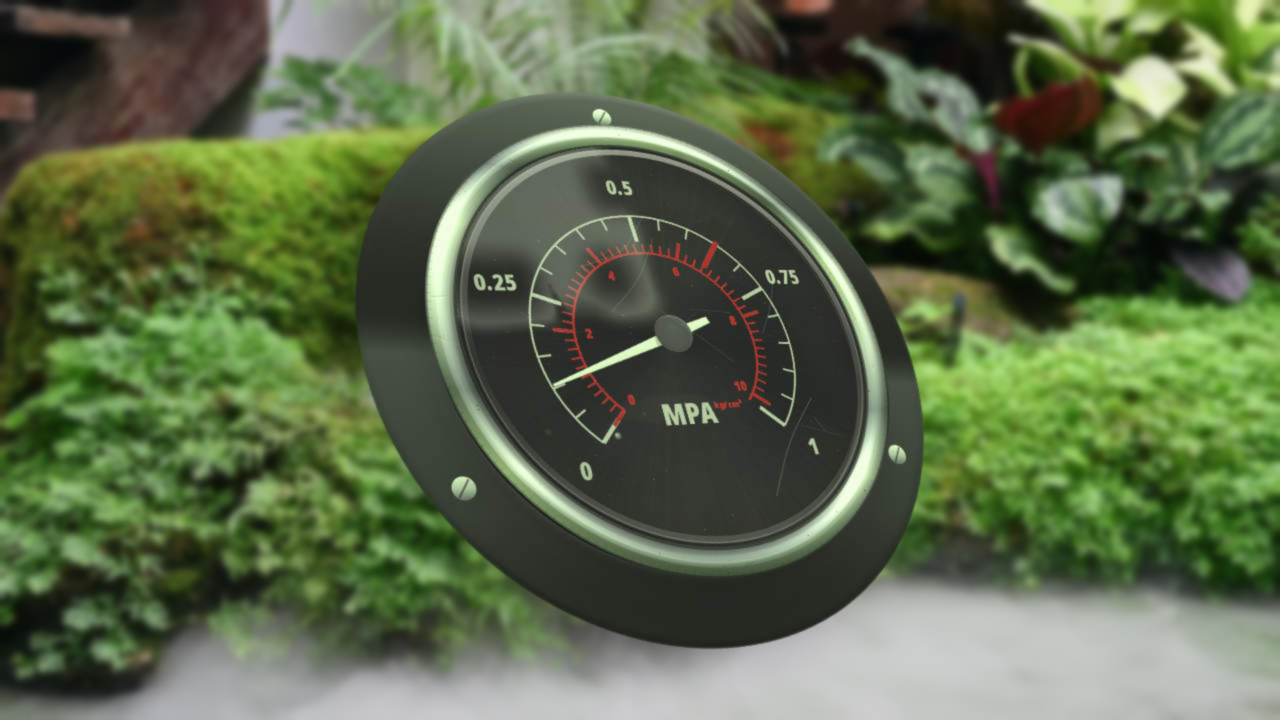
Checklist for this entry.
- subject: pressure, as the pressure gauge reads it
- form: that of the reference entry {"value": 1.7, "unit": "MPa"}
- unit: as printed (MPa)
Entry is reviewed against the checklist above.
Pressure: {"value": 0.1, "unit": "MPa"}
